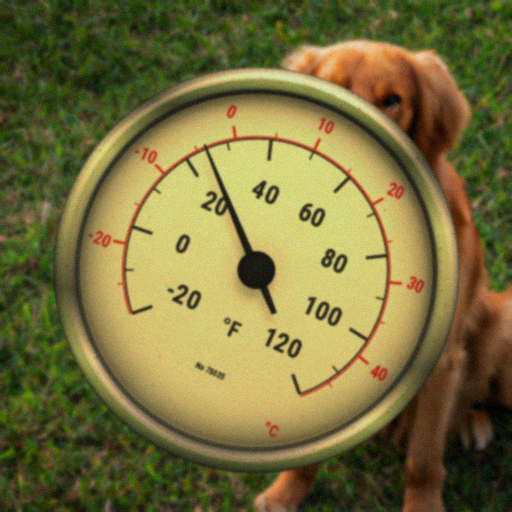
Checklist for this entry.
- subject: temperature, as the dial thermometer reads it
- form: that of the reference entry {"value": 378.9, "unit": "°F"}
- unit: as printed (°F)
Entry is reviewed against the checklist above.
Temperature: {"value": 25, "unit": "°F"}
